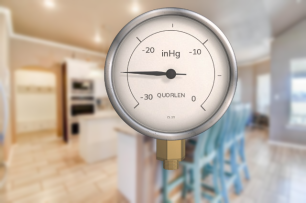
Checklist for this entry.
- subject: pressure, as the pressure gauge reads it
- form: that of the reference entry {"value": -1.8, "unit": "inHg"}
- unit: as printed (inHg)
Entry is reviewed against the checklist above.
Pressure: {"value": -25, "unit": "inHg"}
